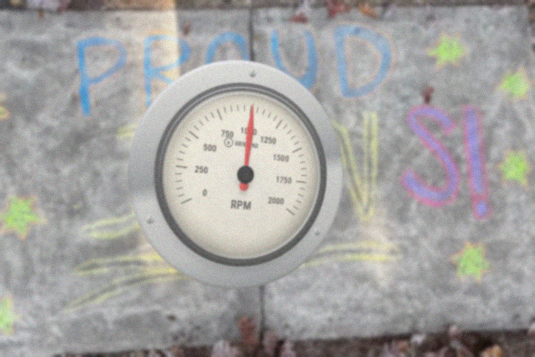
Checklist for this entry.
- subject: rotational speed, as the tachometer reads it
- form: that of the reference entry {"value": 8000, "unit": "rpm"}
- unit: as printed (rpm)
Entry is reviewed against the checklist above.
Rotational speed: {"value": 1000, "unit": "rpm"}
